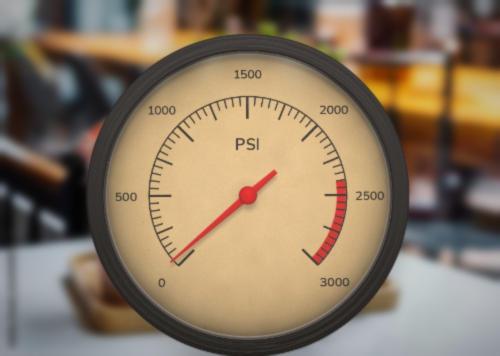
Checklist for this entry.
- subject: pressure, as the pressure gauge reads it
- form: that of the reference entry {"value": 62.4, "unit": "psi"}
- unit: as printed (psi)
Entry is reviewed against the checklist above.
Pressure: {"value": 50, "unit": "psi"}
